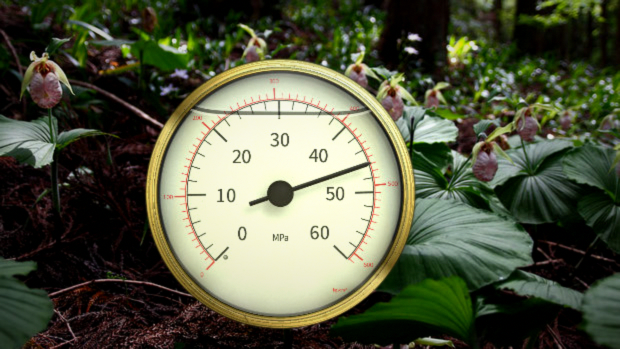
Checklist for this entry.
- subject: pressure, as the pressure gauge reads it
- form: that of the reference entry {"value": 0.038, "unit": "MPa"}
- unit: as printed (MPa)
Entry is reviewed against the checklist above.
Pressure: {"value": 46, "unit": "MPa"}
